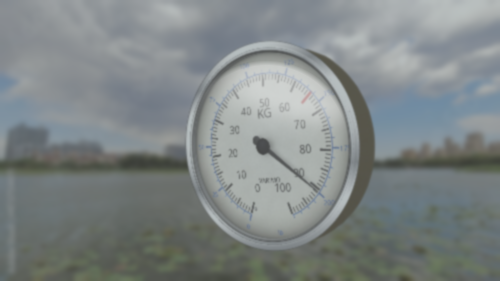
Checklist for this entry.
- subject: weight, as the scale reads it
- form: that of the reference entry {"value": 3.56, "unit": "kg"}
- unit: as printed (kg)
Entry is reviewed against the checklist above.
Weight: {"value": 90, "unit": "kg"}
